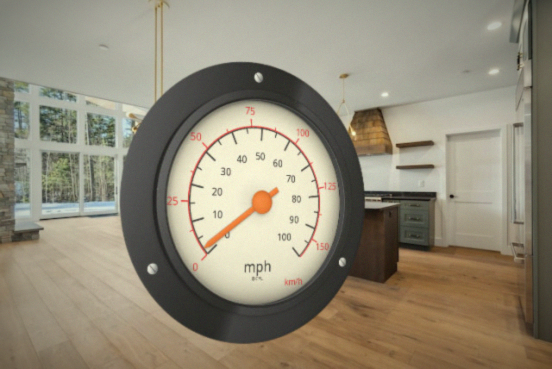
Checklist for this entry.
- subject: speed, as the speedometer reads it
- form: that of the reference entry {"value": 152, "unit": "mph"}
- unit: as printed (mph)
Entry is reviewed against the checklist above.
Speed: {"value": 2.5, "unit": "mph"}
